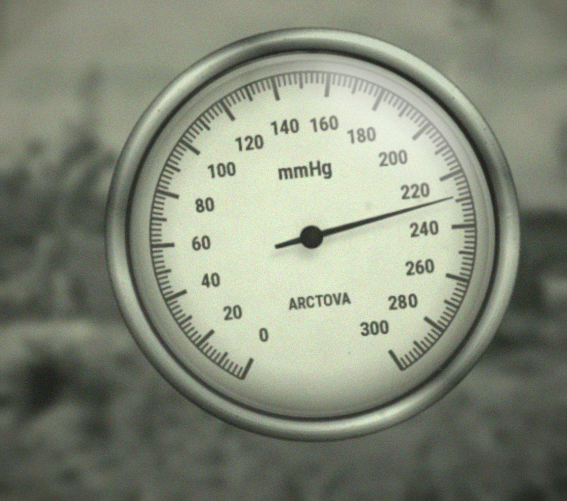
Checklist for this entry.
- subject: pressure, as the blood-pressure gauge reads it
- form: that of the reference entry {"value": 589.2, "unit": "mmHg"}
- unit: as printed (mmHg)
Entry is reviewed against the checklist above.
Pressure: {"value": 228, "unit": "mmHg"}
